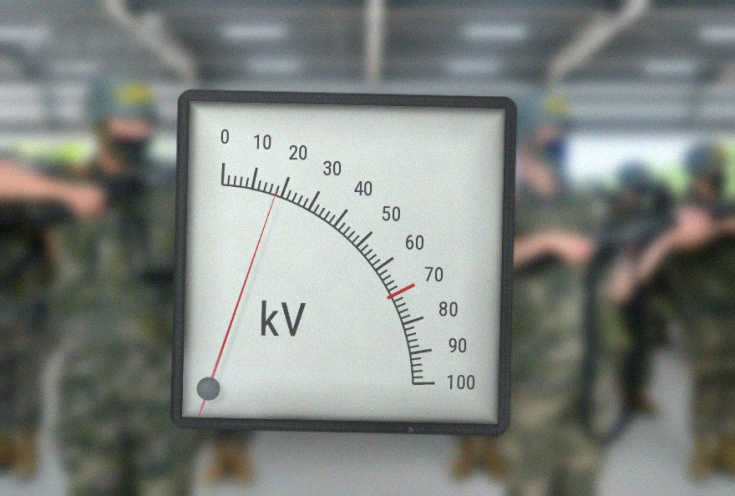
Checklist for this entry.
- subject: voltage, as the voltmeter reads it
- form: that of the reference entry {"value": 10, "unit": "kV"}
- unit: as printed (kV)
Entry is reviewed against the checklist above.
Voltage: {"value": 18, "unit": "kV"}
